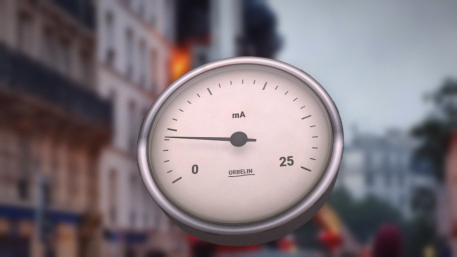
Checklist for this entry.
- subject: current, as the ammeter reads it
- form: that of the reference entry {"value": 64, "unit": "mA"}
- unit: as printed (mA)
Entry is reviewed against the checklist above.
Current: {"value": 4, "unit": "mA"}
